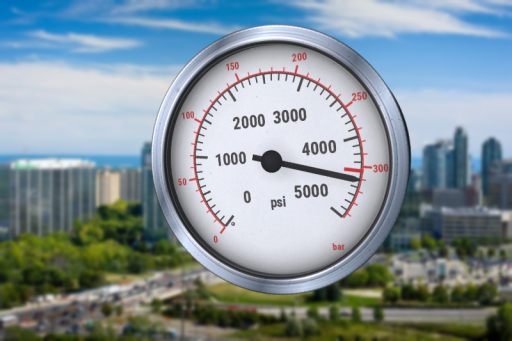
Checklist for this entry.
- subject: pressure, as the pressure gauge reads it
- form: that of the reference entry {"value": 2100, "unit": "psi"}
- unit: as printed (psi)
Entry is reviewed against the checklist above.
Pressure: {"value": 4500, "unit": "psi"}
